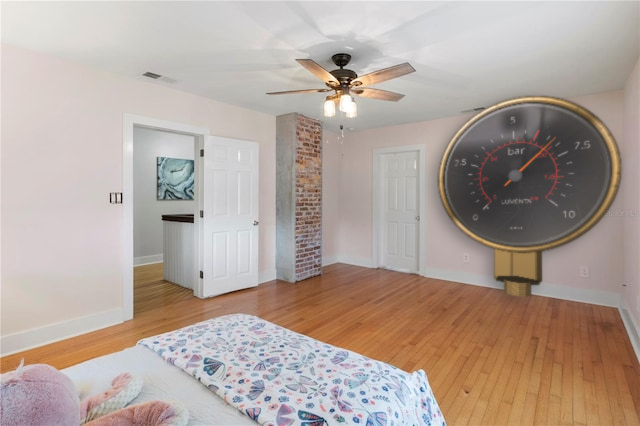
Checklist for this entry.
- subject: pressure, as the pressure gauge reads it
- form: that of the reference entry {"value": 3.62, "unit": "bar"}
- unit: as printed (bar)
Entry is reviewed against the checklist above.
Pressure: {"value": 6.75, "unit": "bar"}
